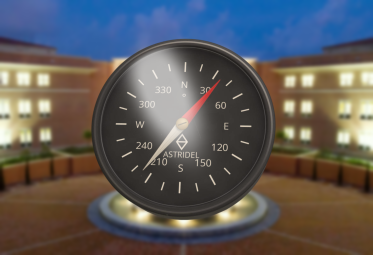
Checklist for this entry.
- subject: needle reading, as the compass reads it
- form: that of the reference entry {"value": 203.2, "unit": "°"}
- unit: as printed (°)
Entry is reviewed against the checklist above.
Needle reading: {"value": 37.5, "unit": "°"}
